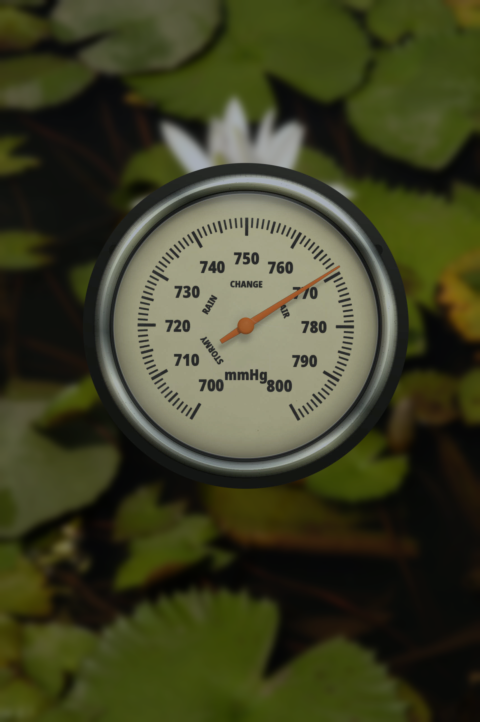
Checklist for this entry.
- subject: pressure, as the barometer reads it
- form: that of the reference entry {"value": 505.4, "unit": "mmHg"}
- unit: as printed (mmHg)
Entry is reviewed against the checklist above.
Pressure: {"value": 769, "unit": "mmHg"}
